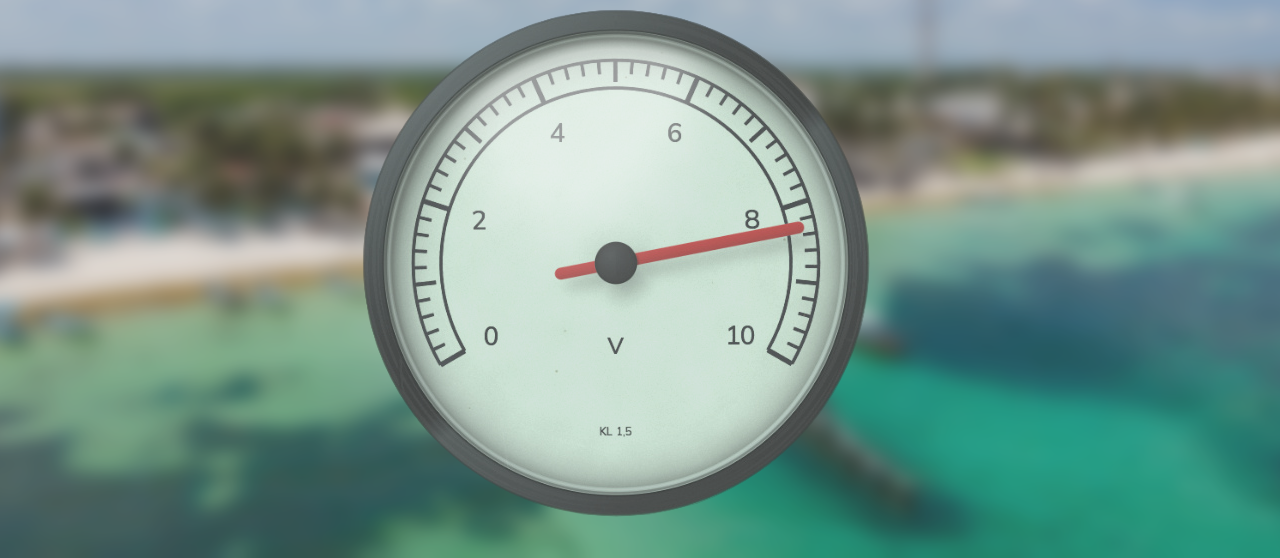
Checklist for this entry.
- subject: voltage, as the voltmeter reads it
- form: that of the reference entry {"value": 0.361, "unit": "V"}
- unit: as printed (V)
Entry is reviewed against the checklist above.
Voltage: {"value": 8.3, "unit": "V"}
